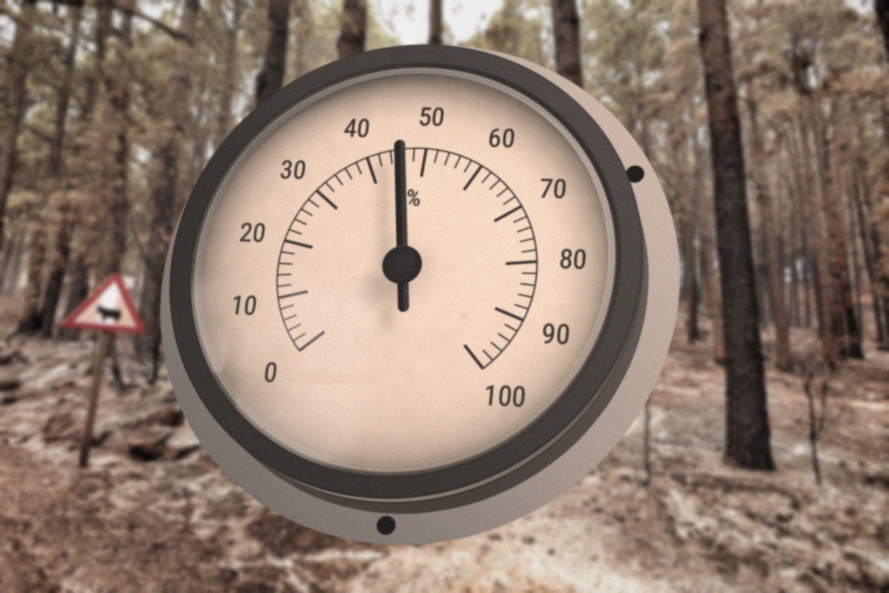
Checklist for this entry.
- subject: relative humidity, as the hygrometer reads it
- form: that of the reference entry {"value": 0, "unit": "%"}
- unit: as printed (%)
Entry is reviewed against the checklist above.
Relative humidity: {"value": 46, "unit": "%"}
